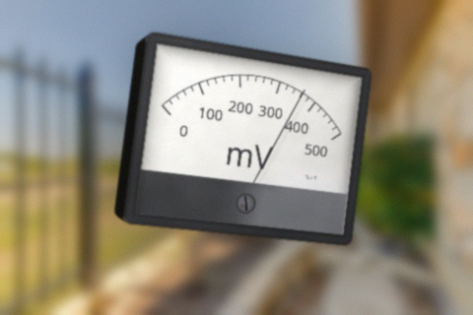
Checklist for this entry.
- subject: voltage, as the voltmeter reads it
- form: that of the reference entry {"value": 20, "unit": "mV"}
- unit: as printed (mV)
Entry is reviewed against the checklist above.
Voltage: {"value": 360, "unit": "mV"}
